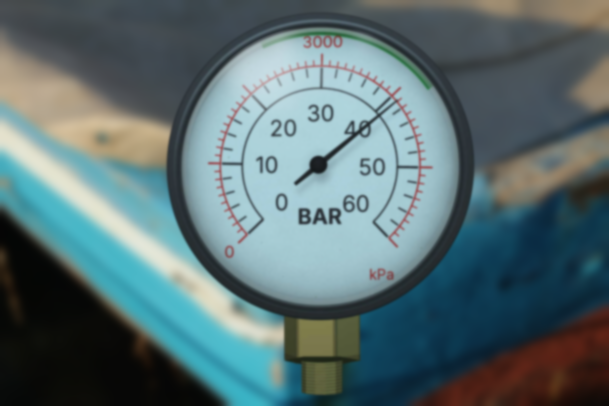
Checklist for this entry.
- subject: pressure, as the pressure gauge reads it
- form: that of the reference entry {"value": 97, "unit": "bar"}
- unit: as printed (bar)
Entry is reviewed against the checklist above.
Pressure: {"value": 41, "unit": "bar"}
